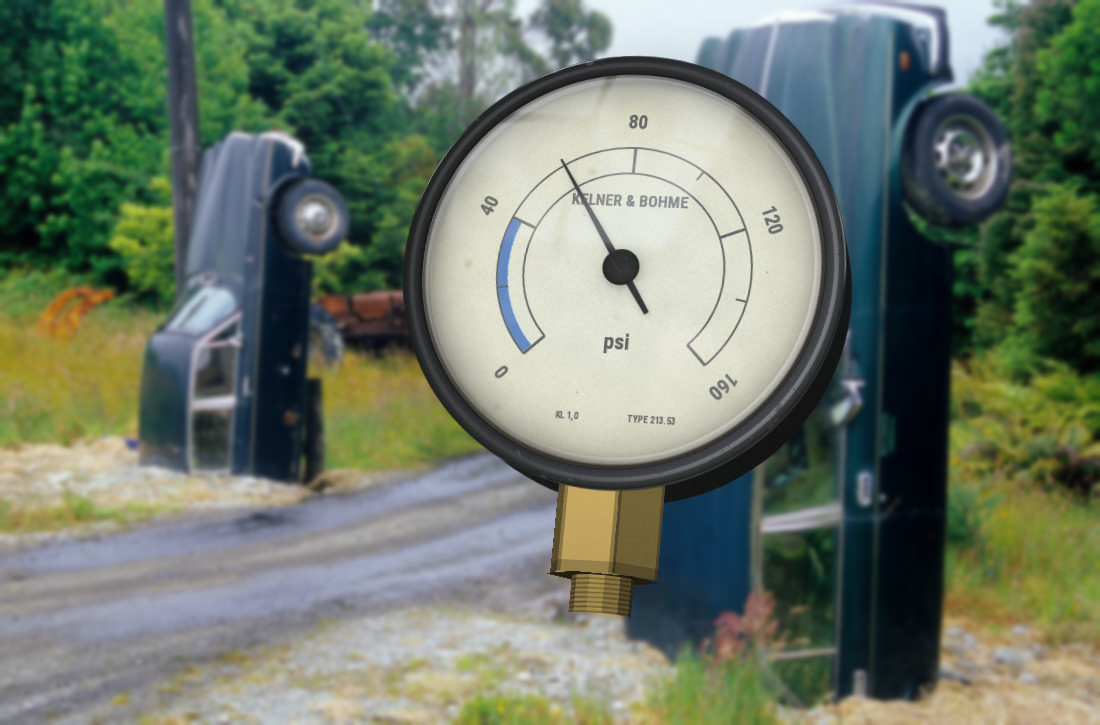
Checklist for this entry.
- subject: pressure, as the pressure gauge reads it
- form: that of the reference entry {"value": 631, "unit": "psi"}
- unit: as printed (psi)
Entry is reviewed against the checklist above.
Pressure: {"value": 60, "unit": "psi"}
